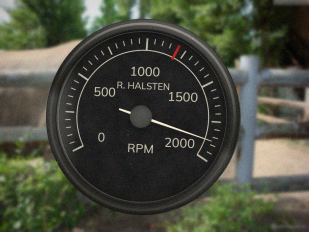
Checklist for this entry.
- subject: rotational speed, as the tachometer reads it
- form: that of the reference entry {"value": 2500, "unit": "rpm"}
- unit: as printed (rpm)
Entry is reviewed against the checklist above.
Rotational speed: {"value": 1875, "unit": "rpm"}
